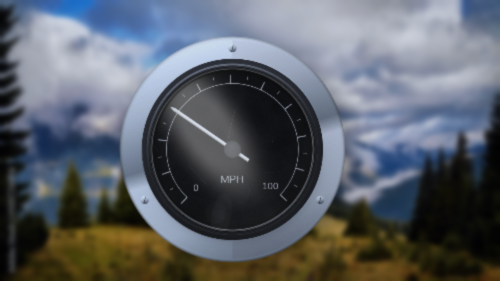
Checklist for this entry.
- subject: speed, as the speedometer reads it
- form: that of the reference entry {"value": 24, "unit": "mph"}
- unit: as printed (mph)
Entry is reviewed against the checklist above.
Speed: {"value": 30, "unit": "mph"}
